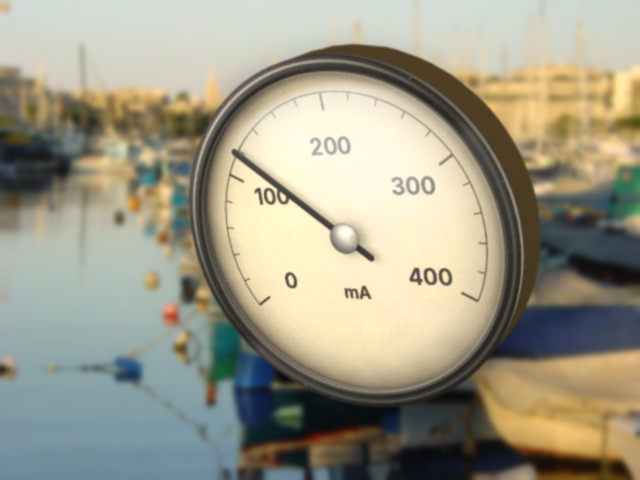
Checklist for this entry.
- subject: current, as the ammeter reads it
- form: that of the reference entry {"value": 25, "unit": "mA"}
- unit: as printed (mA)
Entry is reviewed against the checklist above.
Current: {"value": 120, "unit": "mA"}
